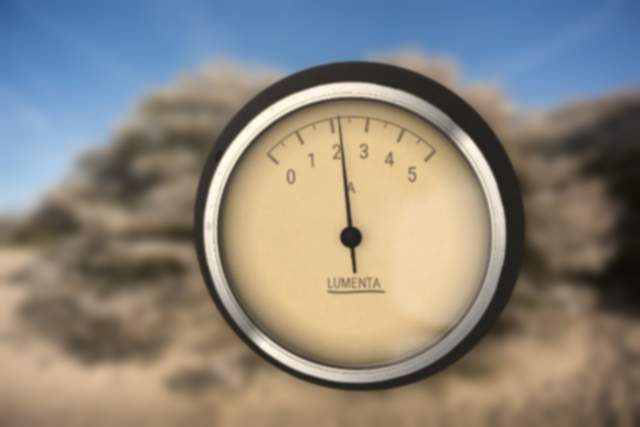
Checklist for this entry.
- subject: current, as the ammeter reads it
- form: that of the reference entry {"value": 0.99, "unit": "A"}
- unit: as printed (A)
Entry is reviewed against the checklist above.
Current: {"value": 2.25, "unit": "A"}
